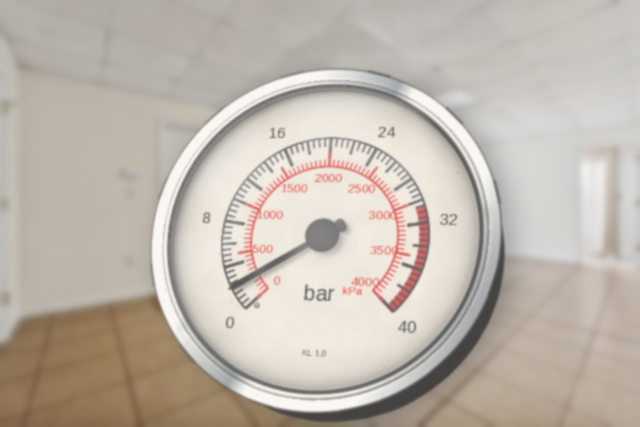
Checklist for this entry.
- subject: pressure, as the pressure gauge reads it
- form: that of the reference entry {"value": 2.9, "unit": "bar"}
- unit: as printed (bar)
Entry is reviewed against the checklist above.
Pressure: {"value": 2, "unit": "bar"}
